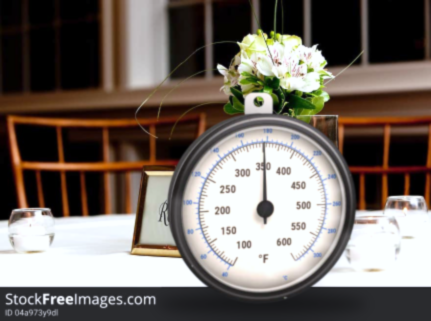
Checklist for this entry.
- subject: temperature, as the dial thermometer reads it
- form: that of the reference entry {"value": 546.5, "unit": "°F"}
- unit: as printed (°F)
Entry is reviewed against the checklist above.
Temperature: {"value": 350, "unit": "°F"}
